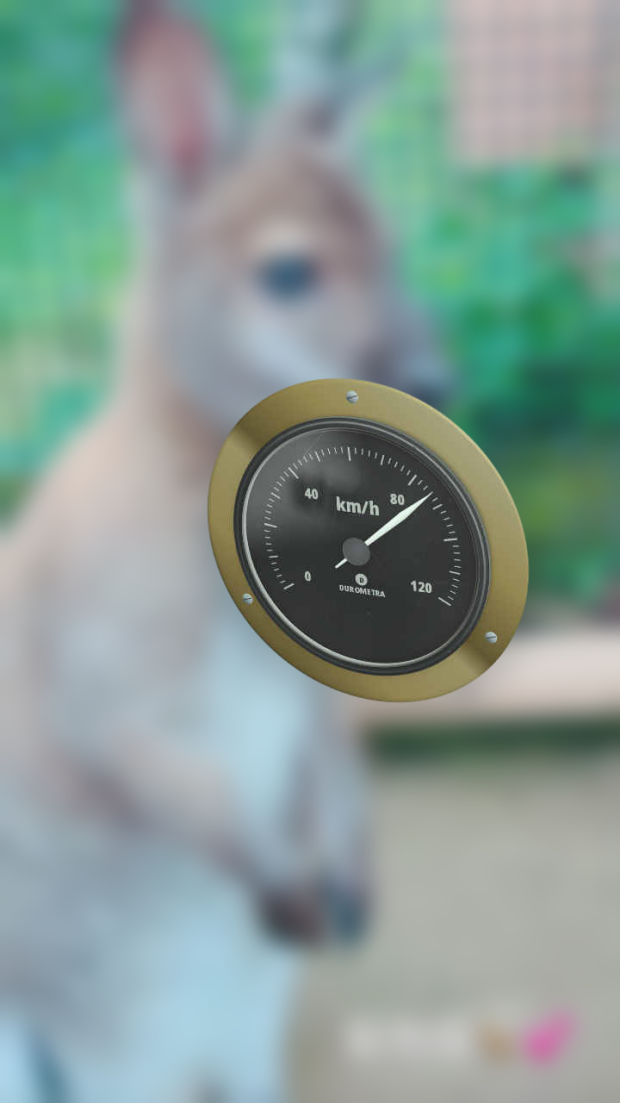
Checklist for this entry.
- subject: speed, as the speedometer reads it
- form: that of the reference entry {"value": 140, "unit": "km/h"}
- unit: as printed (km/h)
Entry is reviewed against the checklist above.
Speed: {"value": 86, "unit": "km/h"}
